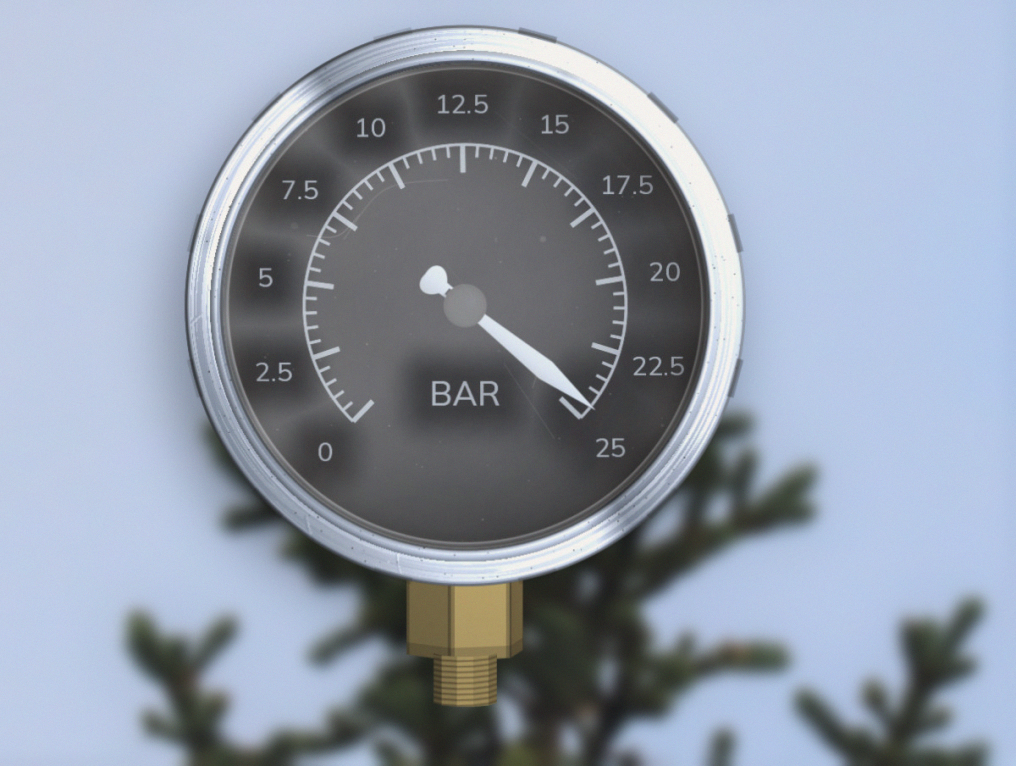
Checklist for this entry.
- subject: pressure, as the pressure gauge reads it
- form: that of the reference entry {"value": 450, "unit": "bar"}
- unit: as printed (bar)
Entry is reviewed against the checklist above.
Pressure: {"value": 24.5, "unit": "bar"}
